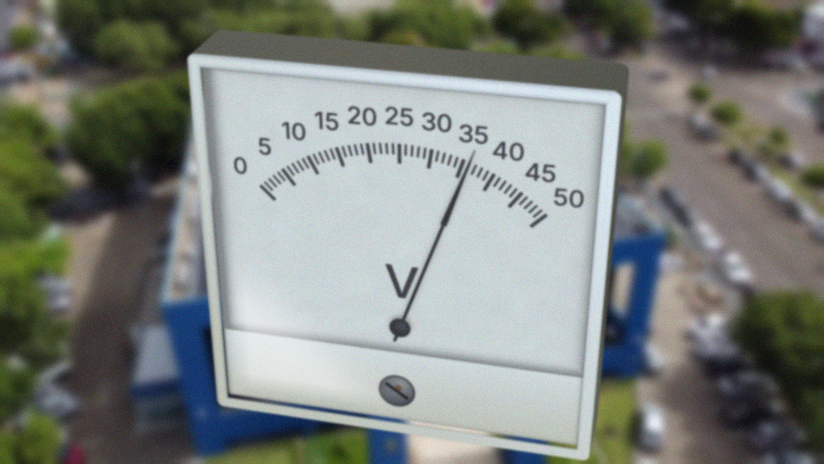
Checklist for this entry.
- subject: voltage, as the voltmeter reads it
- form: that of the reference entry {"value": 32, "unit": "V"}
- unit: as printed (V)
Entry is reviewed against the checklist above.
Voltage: {"value": 36, "unit": "V"}
